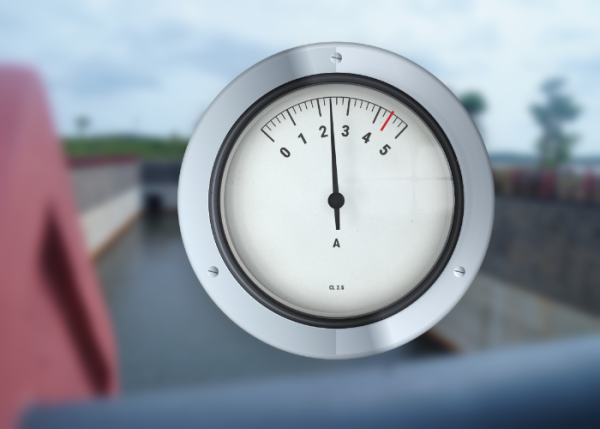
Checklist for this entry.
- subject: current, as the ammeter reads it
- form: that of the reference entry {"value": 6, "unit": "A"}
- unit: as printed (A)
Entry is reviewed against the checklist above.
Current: {"value": 2.4, "unit": "A"}
